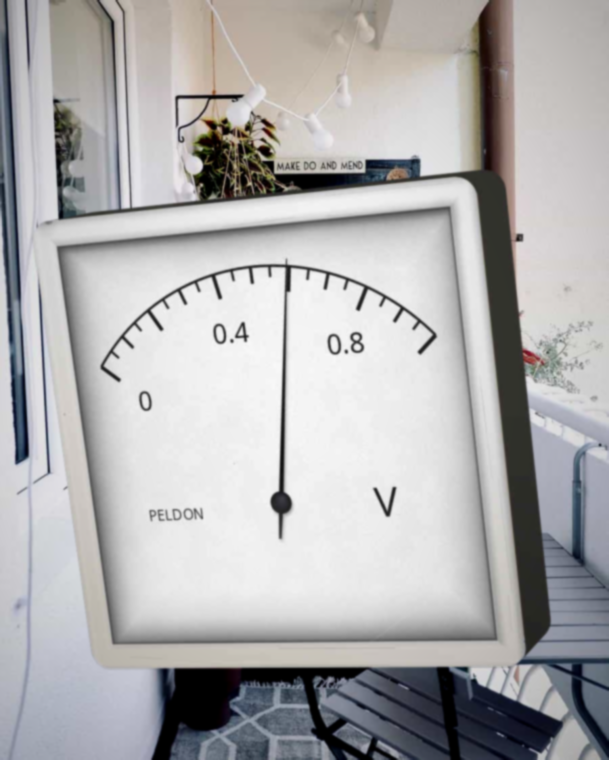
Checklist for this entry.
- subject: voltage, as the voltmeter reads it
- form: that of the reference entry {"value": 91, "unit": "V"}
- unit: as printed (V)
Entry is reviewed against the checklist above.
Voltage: {"value": 0.6, "unit": "V"}
